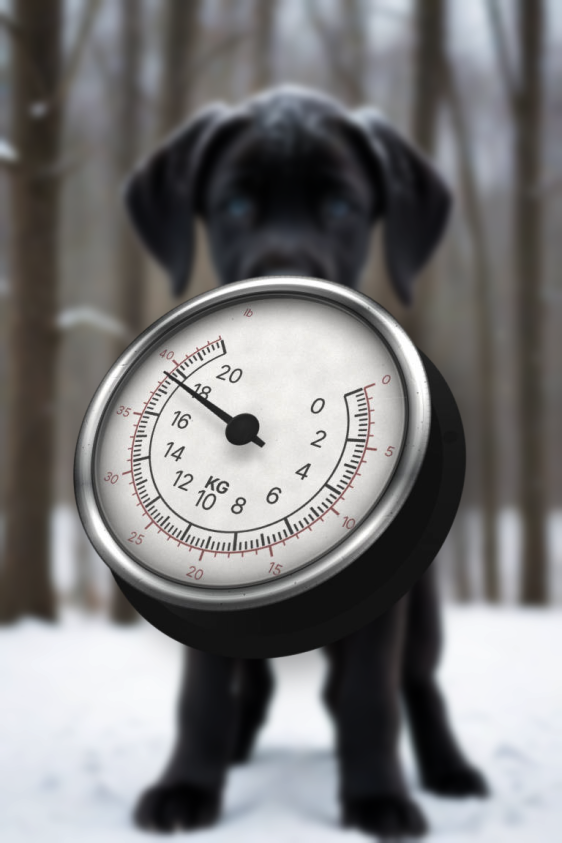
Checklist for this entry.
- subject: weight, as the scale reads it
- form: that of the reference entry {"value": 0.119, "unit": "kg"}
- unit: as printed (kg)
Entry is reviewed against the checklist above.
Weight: {"value": 17.6, "unit": "kg"}
